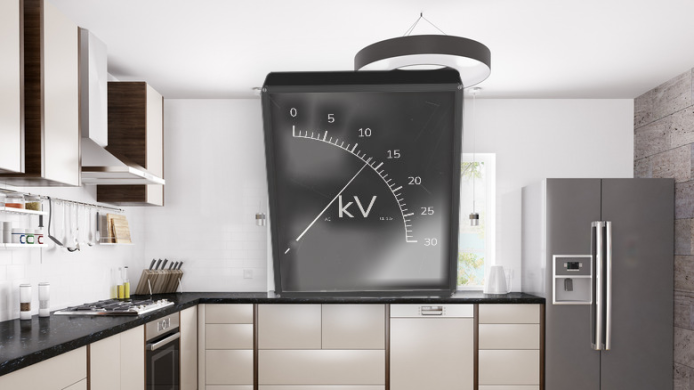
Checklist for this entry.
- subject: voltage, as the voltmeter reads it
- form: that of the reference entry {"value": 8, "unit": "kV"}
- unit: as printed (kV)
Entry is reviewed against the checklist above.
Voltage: {"value": 13, "unit": "kV"}
